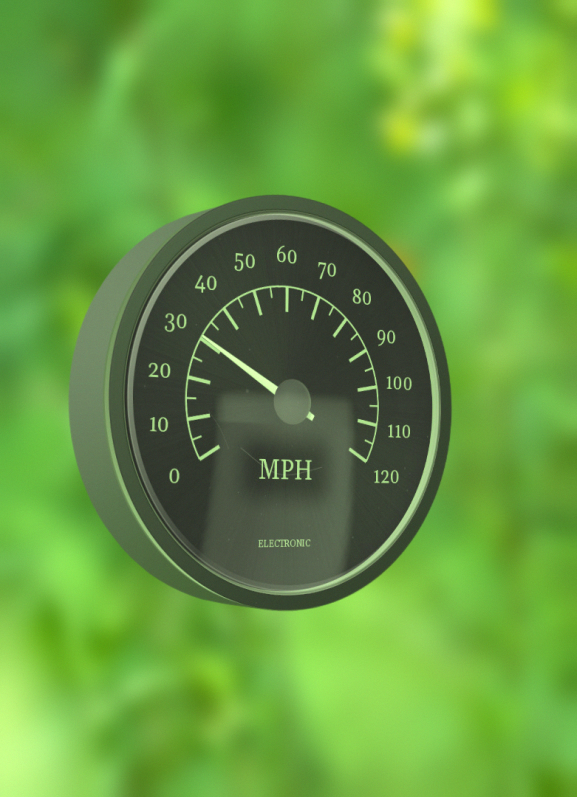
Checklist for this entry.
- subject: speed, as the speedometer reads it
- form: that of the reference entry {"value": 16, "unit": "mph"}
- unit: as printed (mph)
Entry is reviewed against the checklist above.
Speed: {"value": 30, "unit": "mph"}
